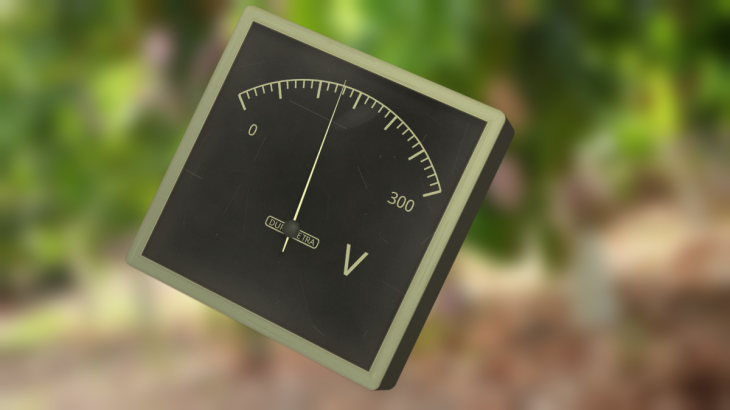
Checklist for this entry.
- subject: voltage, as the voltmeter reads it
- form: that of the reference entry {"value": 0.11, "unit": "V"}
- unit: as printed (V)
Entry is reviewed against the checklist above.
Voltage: {"value": 130, "unit": "V"}
